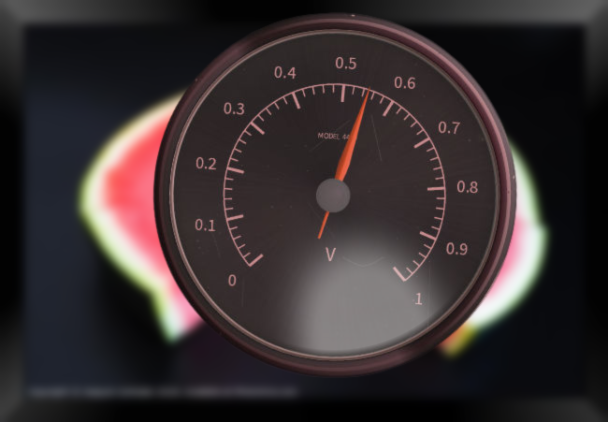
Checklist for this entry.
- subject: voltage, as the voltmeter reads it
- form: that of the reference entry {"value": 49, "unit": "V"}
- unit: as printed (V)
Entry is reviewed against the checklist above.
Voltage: {"value": 0.55, "unit": "V"}
